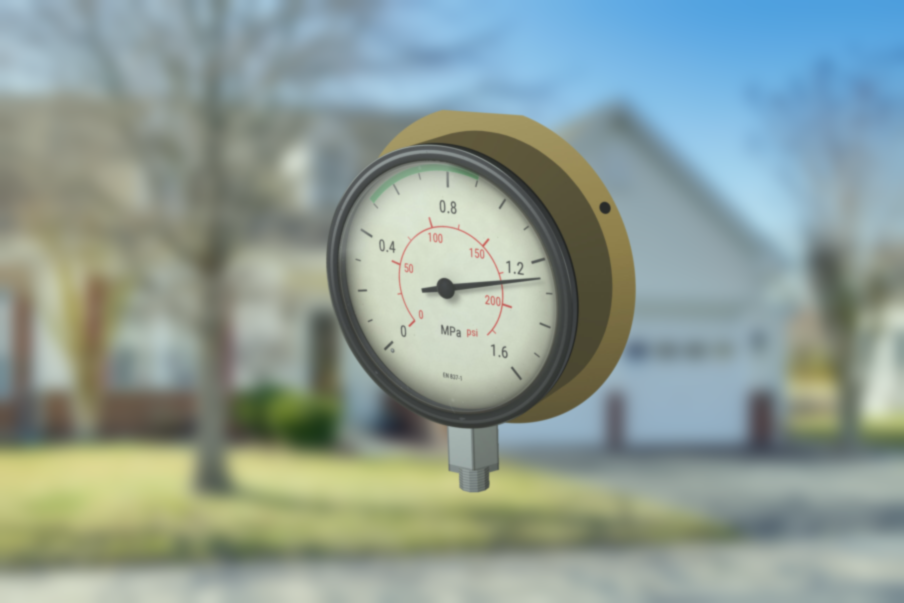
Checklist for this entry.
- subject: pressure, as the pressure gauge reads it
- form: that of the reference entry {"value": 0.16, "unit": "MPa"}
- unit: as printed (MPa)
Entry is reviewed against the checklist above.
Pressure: {"value": 1.25, "unit": "MPa"}
